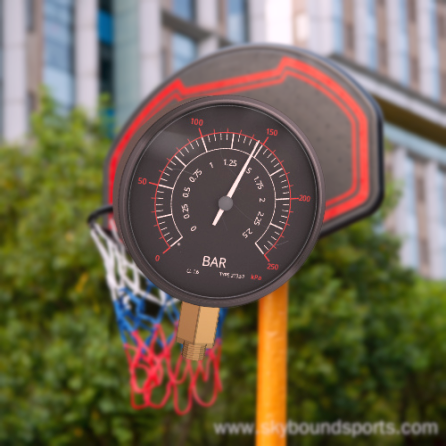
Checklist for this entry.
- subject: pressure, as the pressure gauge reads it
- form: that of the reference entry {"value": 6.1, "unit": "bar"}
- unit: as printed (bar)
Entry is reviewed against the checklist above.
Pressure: {"value": 1.45, "unit": "bar"}
